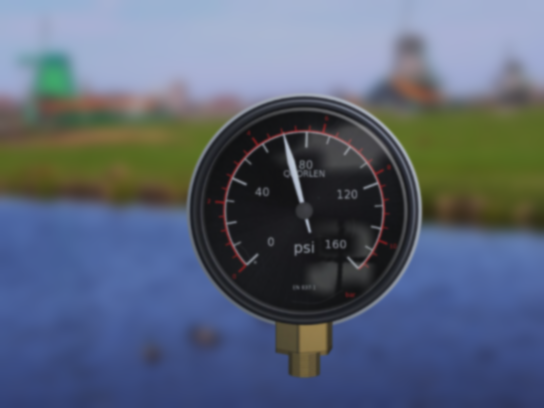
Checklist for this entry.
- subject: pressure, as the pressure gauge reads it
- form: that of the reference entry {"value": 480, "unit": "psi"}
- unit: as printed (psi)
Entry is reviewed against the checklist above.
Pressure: {"value": 70, "unit": "psi"}
